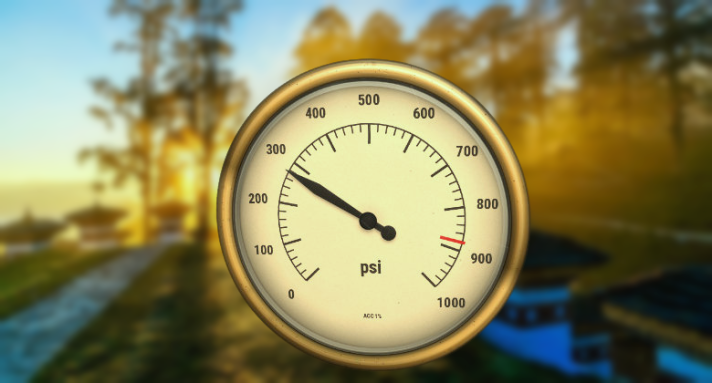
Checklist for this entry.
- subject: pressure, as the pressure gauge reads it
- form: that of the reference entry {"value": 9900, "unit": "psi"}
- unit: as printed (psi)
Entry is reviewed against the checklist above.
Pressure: {"value": 280, "unit": "psi"}
